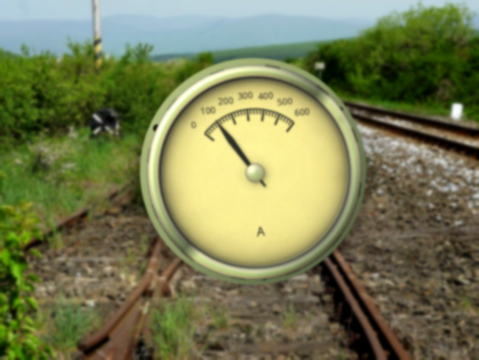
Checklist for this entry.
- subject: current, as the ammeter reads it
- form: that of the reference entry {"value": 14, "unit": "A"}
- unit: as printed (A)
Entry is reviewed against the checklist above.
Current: {"value": 100, "unit": "A"}
